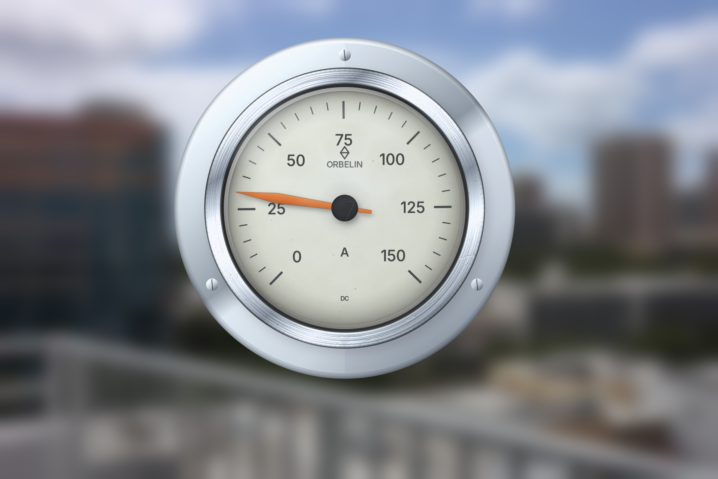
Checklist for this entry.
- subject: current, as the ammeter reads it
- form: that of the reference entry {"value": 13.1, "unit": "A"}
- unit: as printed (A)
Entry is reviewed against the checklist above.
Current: {"value": 30, "unit": "A"}
